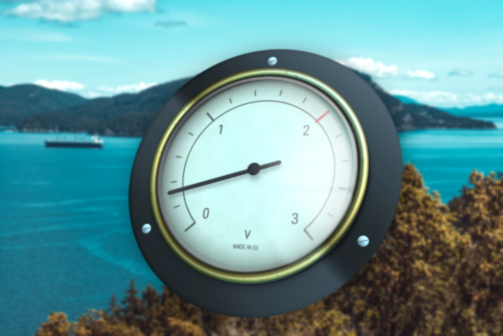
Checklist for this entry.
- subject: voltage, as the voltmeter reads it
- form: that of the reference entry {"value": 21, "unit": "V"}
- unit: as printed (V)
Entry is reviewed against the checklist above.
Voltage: {"value": 0.3, "unit": "V"}
